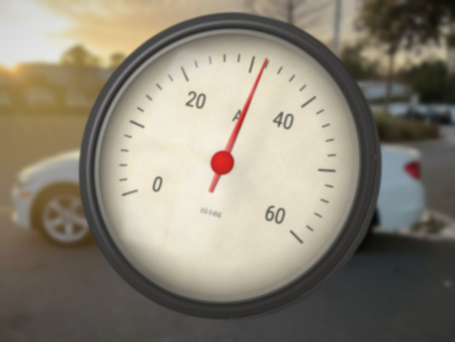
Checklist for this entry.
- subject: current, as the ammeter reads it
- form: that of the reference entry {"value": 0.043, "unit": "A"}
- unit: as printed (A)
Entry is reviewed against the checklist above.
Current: {"value": 32, "unit": "A"}
